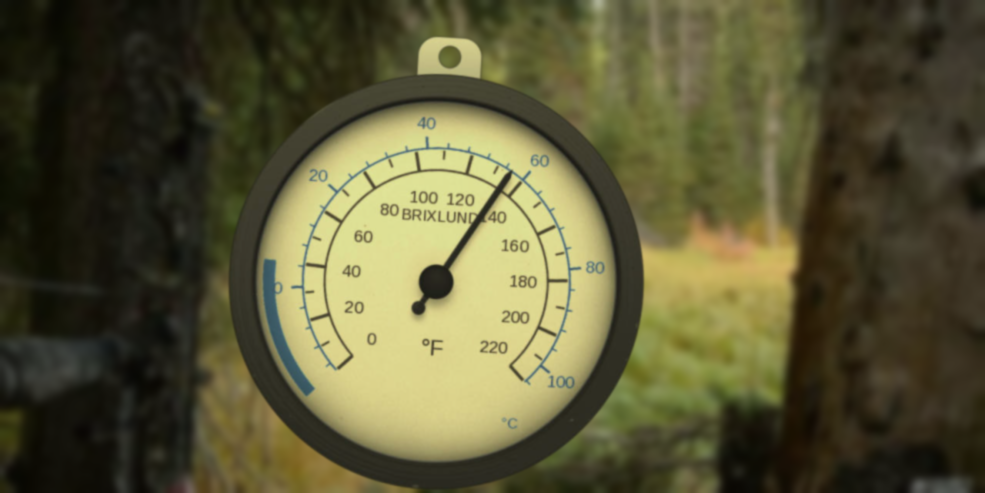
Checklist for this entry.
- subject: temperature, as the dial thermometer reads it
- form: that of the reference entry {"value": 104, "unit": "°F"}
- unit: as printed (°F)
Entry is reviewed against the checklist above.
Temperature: {"value": 135, "unit": "°F"}
